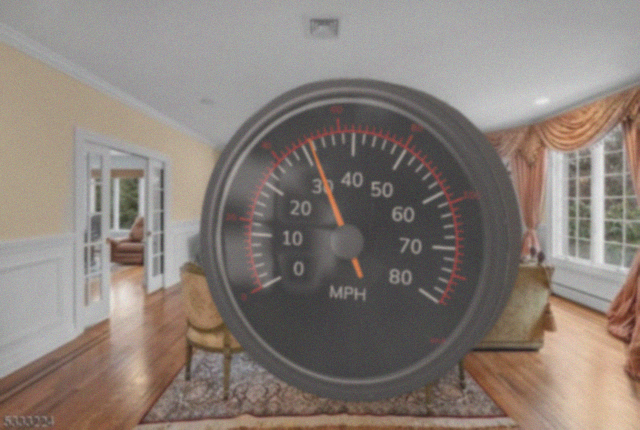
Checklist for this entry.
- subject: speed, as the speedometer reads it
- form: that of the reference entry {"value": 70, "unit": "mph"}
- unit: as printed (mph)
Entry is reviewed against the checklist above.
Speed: {"value": 32, "unit": "mph"}
